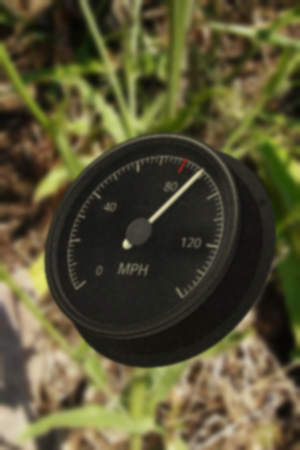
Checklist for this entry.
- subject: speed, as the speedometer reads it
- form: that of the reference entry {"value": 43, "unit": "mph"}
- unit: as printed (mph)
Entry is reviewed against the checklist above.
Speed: {"value": 90, "unit": "mph"}
